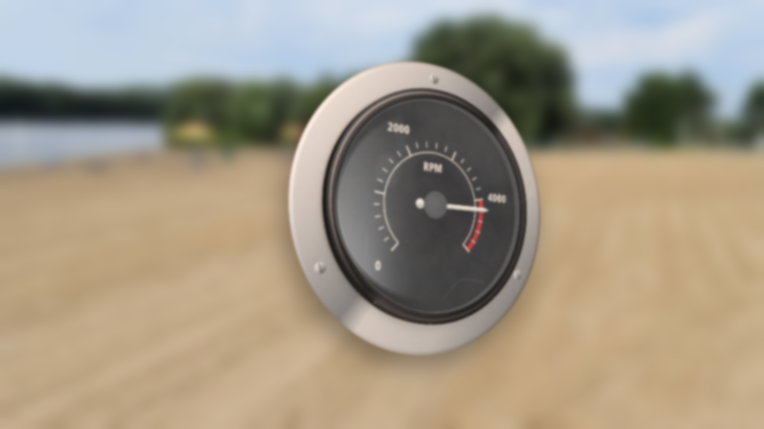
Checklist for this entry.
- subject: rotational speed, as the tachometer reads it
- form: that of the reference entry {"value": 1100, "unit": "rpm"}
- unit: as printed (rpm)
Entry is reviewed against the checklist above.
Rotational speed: {"value": 4200, "unit": "rpm"}
